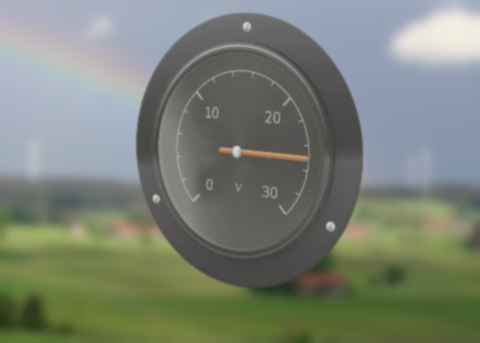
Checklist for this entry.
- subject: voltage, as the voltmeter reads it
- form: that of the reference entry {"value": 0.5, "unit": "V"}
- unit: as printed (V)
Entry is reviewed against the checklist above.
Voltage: {"value": 25, "unit": "V"}
